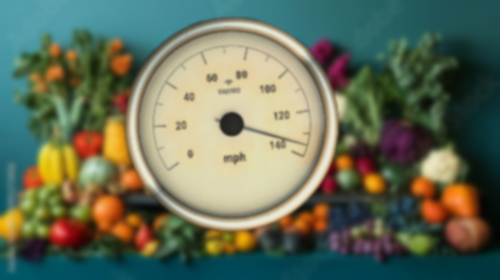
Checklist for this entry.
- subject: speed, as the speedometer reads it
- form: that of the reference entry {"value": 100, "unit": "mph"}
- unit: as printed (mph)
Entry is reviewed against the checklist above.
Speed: {"value": 135, "unit": "mph"}
